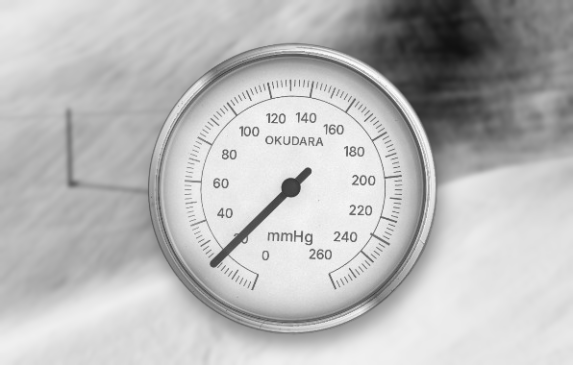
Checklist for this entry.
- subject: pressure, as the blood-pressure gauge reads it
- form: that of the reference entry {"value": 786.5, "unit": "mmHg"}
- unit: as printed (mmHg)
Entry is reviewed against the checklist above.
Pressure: {"value": 20, "unit": "mmHg"}
